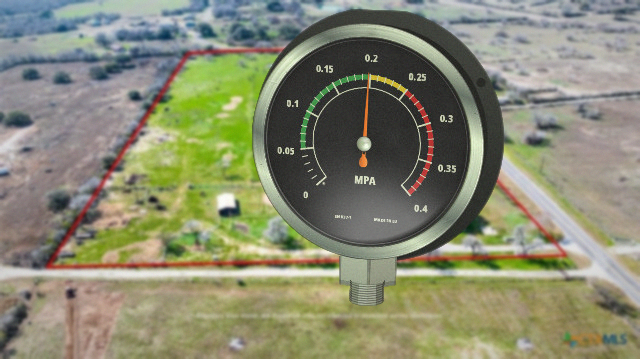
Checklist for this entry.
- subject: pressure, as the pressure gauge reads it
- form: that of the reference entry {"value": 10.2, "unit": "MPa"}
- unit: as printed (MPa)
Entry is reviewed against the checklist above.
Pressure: {"value": 0.2, "unit": "MPa"}
